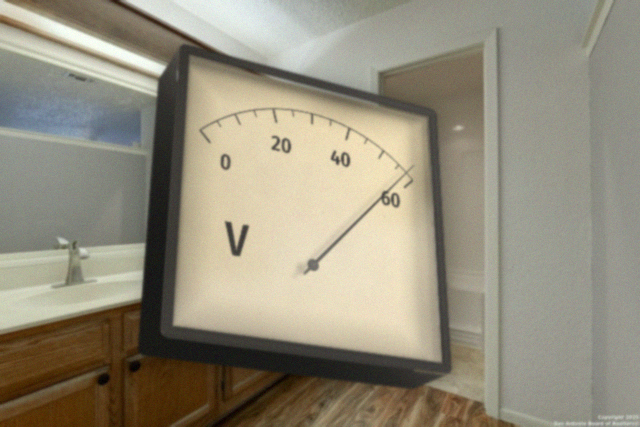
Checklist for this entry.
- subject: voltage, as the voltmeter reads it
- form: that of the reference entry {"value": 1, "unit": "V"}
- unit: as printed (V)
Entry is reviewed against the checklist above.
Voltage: {"value": 57.5, "unit": "V"}
